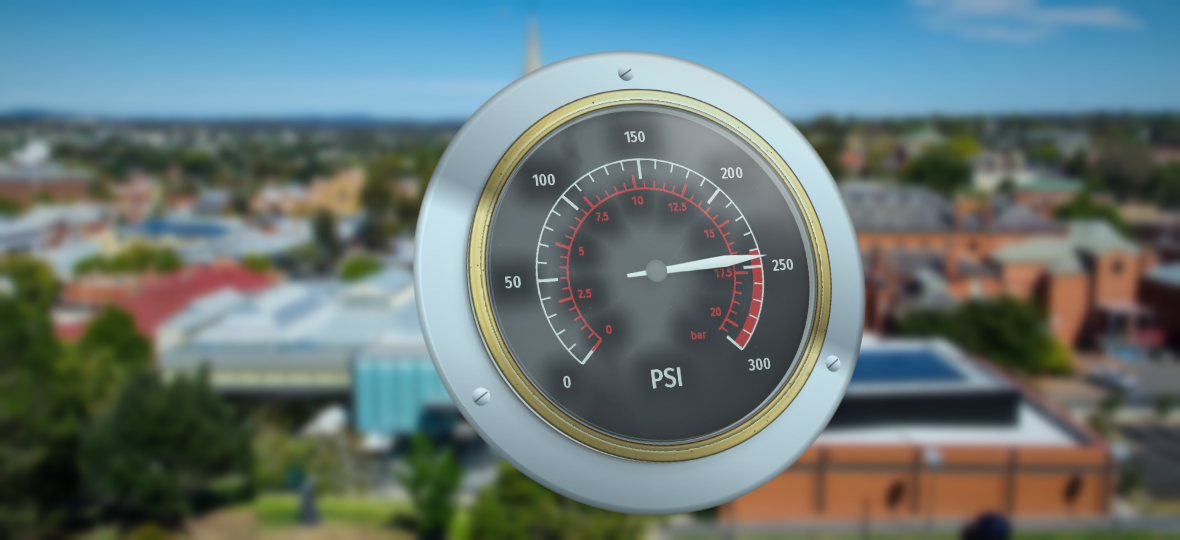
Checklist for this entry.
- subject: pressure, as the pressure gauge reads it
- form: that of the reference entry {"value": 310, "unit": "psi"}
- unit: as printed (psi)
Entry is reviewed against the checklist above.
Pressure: {"value": 245, "unit": "psi"}
